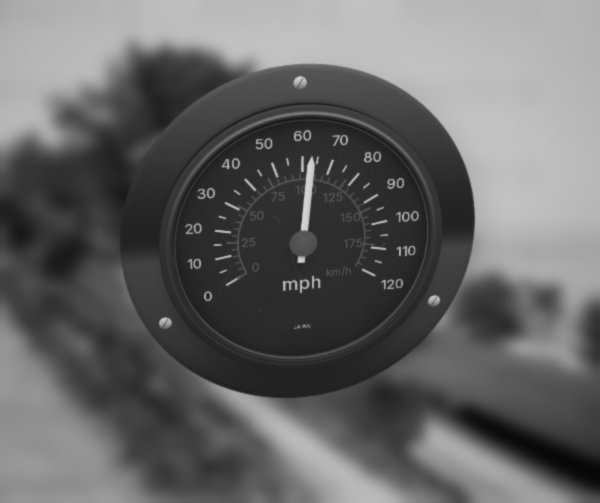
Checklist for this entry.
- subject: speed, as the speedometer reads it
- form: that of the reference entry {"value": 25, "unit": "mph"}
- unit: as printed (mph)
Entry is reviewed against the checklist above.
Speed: {"value": 62.5, "unit": "mph"}
